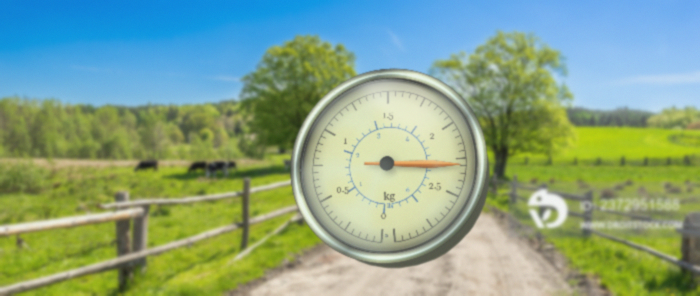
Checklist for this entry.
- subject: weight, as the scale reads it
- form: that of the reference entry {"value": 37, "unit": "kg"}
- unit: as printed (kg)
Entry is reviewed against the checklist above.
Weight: {"value": 2.3, "unit": "kg"}
